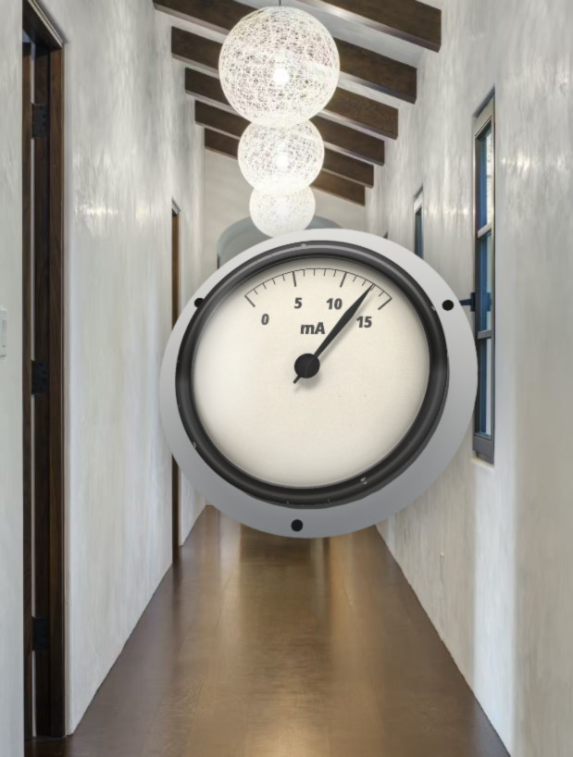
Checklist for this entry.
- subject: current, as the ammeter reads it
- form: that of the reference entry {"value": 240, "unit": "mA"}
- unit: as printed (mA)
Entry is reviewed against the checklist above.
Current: {"value": 13, "unit": "mA"}
